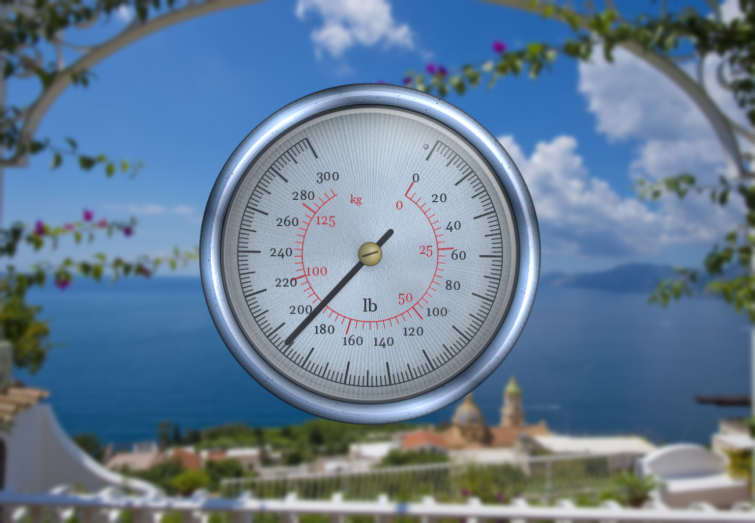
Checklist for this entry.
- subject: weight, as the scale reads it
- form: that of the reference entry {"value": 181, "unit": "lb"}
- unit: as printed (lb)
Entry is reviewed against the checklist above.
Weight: {"value": 192, "unit": "lb"}
